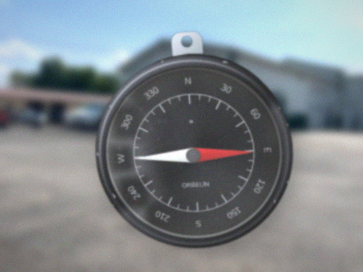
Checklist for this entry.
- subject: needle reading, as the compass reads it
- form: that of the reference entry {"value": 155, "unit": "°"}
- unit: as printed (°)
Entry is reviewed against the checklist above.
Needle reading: {"value": 90, "unit": "°"}
